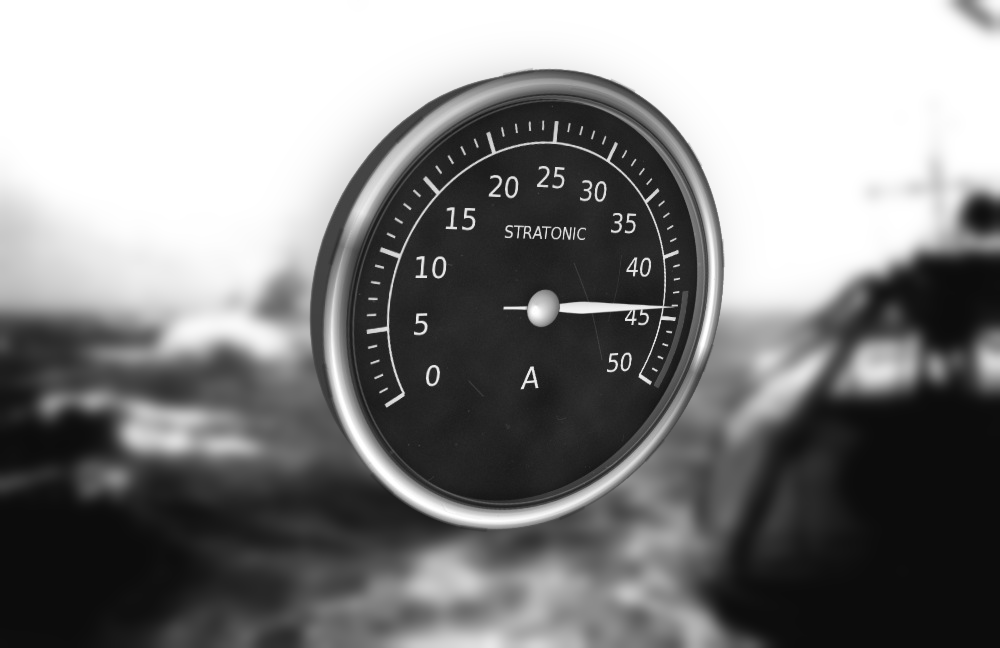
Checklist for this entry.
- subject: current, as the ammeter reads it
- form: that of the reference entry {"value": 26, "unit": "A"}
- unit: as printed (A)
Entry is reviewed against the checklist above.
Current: {"value": 44, "unit": "A"}
